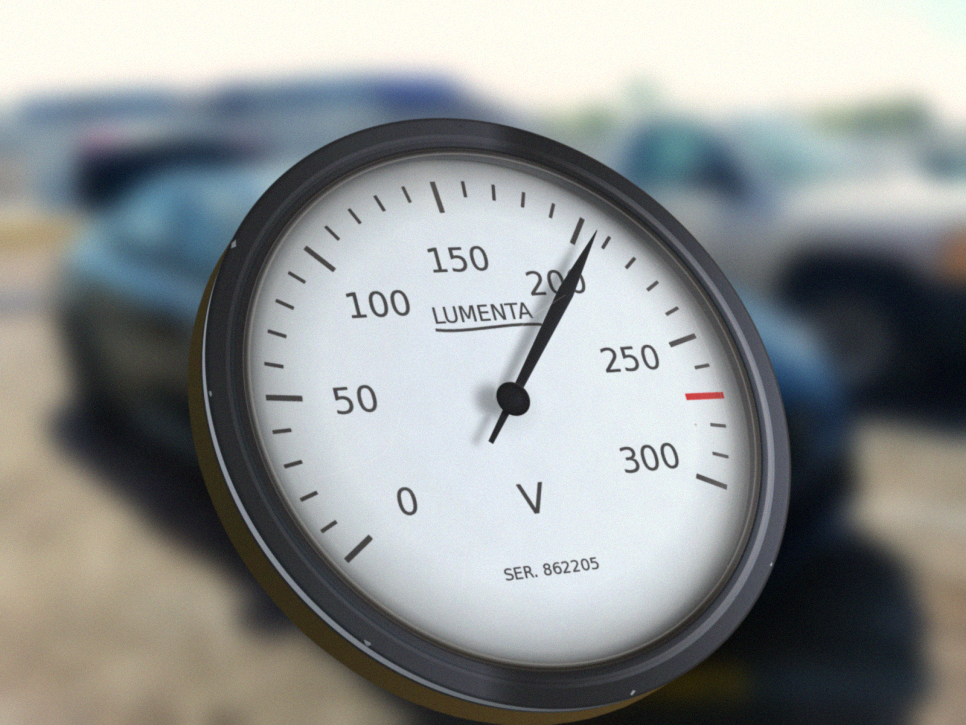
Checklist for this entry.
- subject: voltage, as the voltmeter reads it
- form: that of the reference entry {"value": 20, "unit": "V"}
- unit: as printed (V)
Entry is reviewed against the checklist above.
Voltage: {"value": 205, "unit": "V"}
